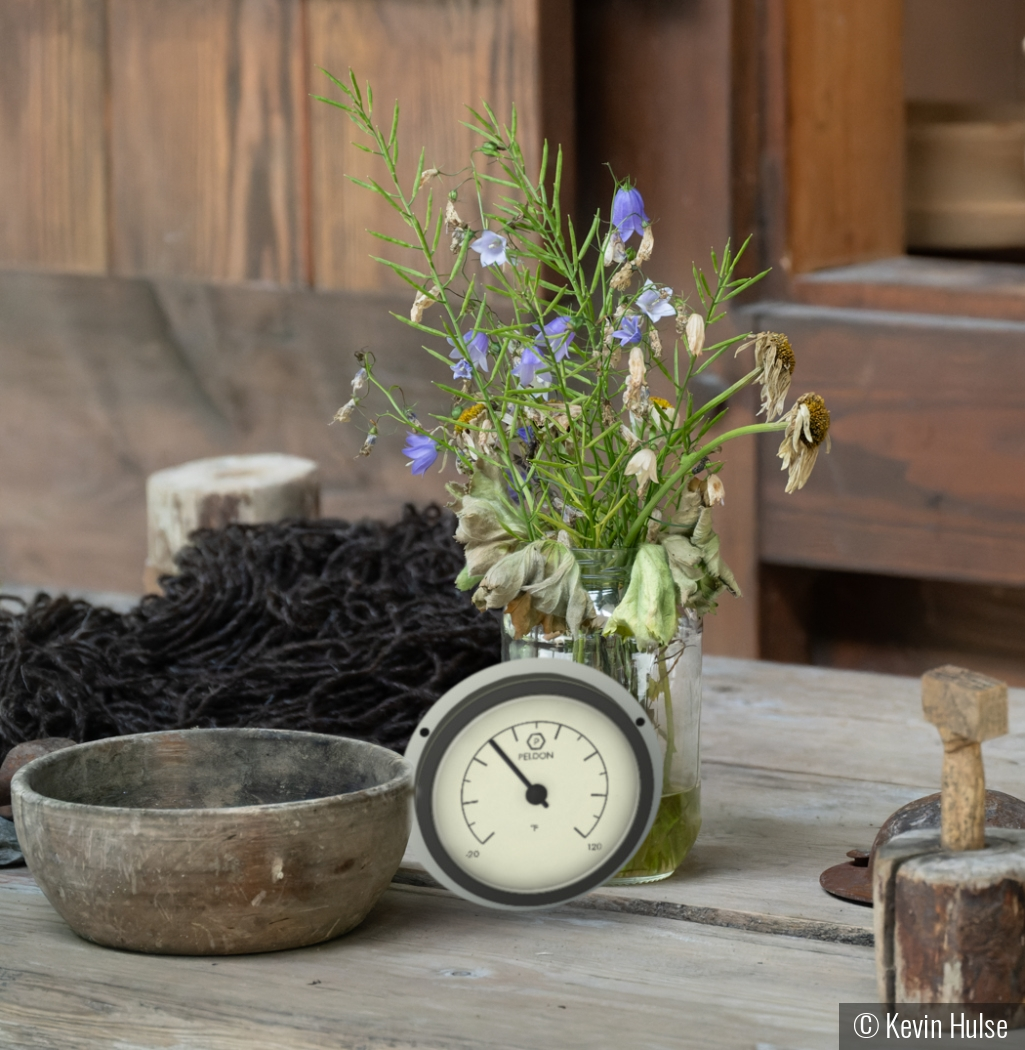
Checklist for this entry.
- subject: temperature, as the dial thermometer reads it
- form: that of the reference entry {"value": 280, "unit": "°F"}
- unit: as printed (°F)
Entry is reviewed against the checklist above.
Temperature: {"value": 30, "unit": "°F"}
